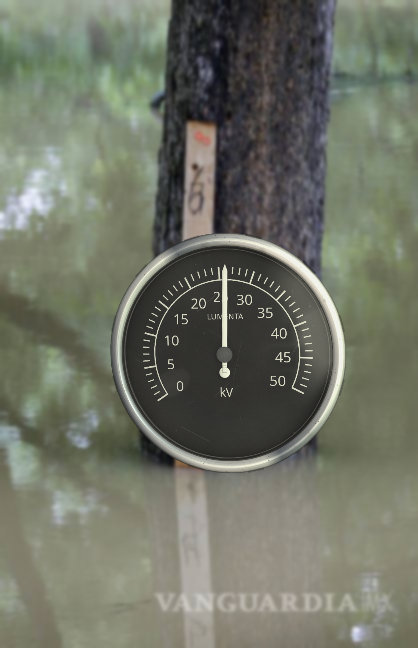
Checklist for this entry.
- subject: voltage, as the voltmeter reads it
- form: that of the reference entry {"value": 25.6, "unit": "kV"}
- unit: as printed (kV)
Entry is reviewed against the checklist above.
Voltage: {"value": 26, "unit": "kV"}
